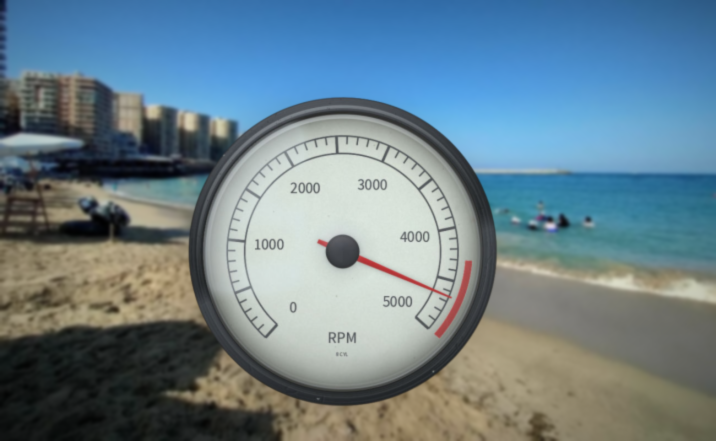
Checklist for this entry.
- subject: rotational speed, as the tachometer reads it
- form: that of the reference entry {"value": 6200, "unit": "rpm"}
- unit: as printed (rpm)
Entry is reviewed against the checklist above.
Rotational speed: {"value": 4650, "unit": "rpm"}
